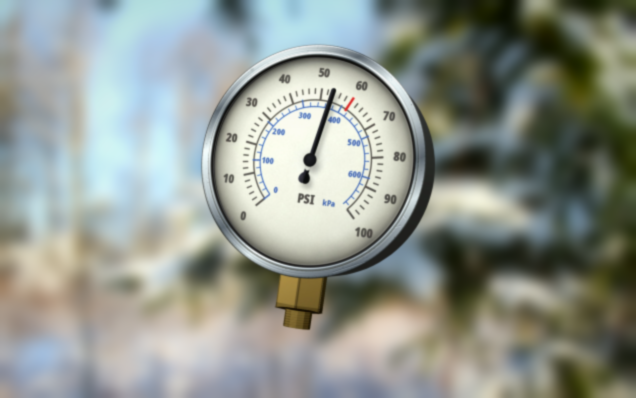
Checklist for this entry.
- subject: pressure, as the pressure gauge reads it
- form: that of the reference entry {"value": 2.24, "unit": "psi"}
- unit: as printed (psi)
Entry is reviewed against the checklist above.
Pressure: {"value": 54, "unit": "psi"}
